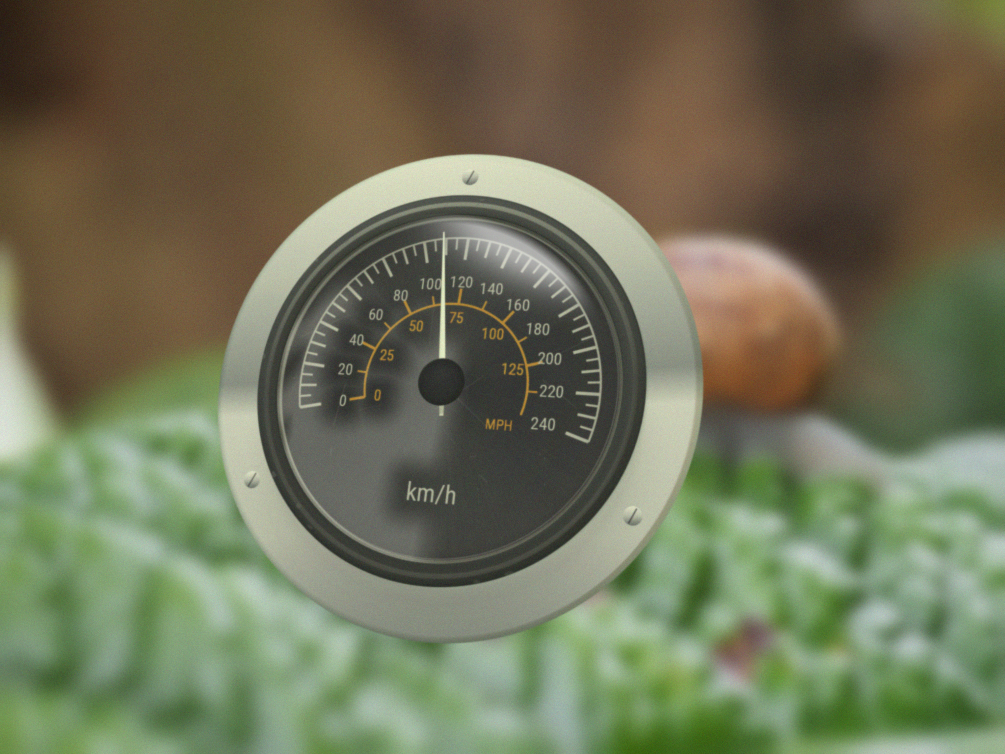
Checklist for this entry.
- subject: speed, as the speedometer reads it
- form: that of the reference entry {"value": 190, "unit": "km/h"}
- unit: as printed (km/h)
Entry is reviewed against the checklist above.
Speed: {"value": 110, "unit": "km/h"}
